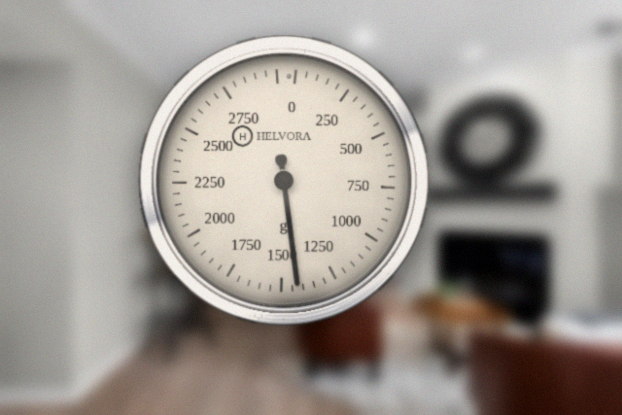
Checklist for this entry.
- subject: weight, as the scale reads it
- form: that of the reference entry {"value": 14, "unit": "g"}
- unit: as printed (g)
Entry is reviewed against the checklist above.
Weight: {"value": 1425, "unit": "g"}
